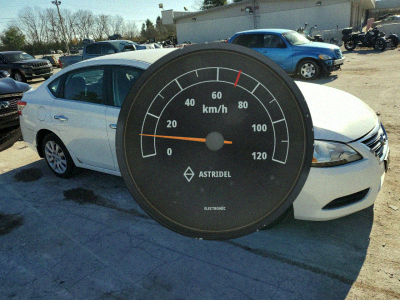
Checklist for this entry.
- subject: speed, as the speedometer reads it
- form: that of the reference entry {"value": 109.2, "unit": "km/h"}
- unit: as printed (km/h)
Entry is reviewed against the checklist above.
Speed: {"value": 10, "unit": "km/h"}
